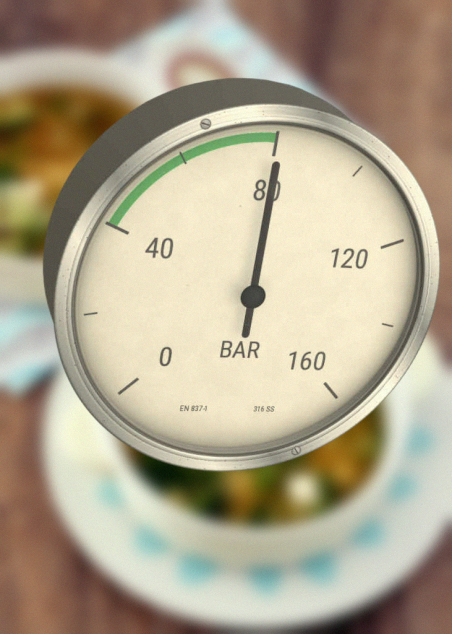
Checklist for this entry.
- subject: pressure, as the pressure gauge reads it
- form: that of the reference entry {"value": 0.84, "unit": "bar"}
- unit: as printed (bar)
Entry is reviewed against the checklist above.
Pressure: {"value": 80, "unit": "bar"}
